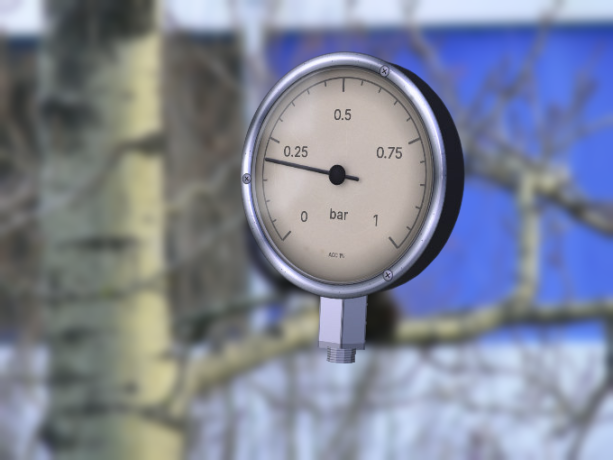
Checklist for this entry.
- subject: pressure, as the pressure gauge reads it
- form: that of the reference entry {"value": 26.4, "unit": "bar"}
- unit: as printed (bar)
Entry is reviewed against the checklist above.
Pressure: {"value": 0.2, "unit": "bar"}
